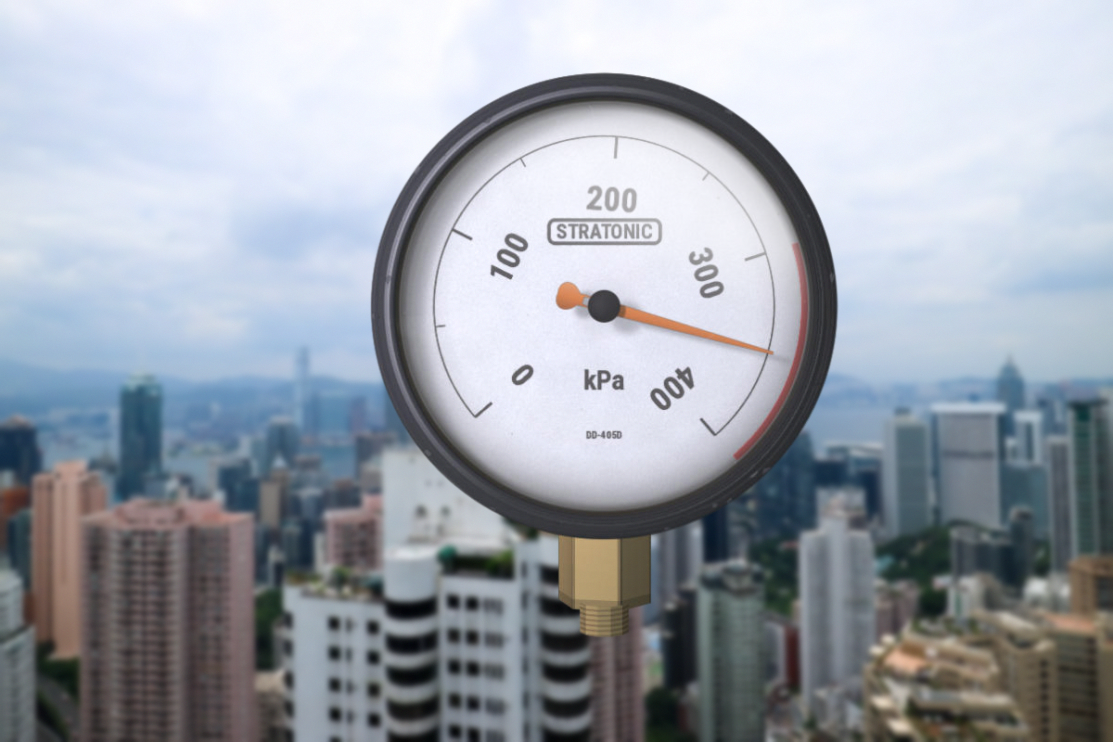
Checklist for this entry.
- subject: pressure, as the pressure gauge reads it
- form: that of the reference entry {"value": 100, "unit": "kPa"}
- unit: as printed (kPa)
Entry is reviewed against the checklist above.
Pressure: {"value": 350, "unit": "kPa"}
